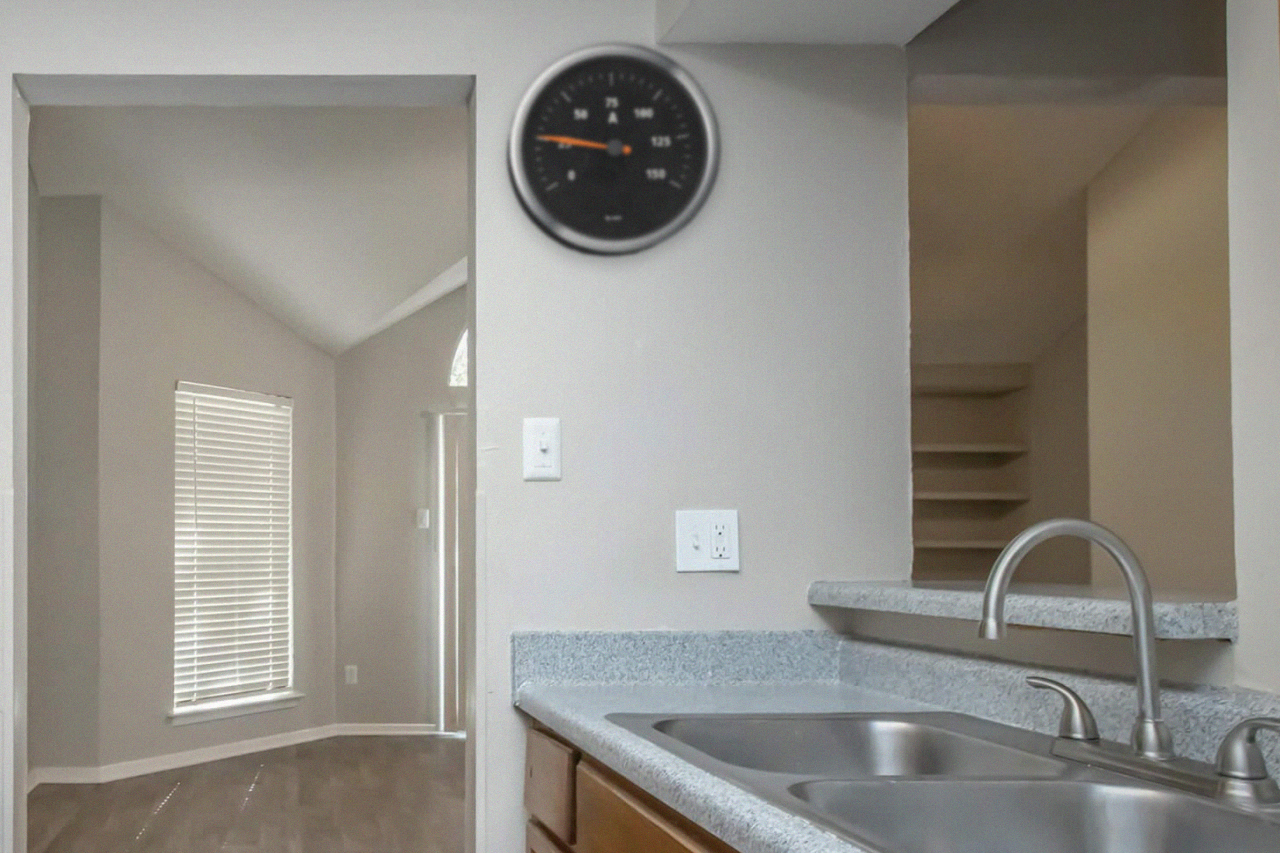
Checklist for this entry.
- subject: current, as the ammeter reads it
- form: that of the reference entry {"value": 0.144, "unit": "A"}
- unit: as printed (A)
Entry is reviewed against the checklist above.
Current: {"value": 25, "unit": "A"}
